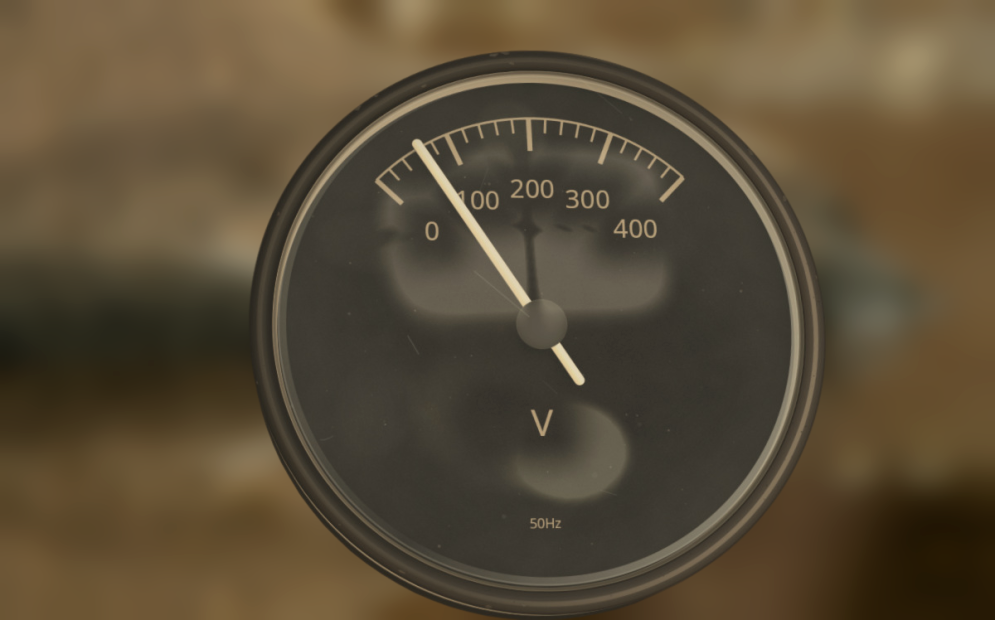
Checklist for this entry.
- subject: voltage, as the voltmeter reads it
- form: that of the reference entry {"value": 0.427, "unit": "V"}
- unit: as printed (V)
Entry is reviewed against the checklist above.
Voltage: {"value": 60, "unit": "V"}
